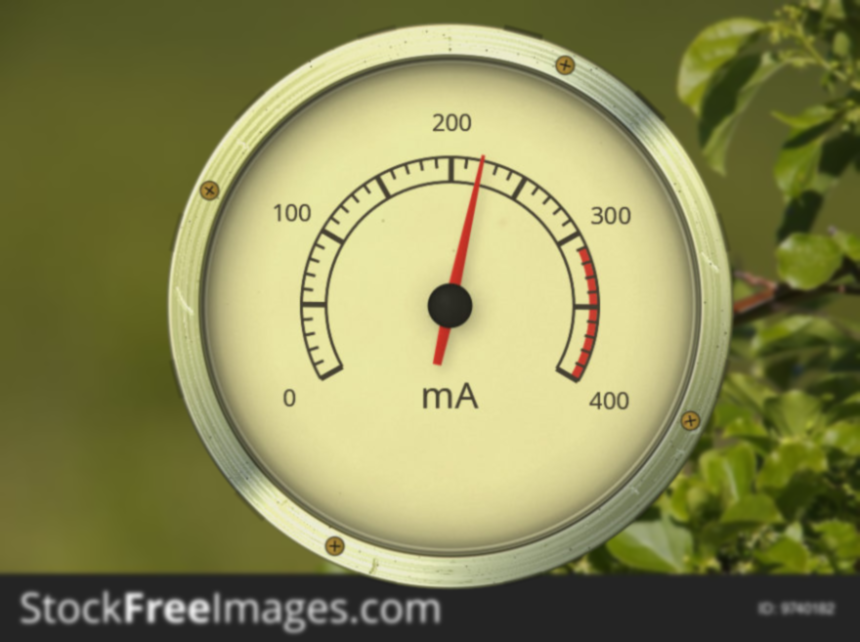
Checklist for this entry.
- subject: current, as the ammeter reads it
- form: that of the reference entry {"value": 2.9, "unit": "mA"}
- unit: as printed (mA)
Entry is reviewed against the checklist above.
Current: {"value": 220, "unit": "mA"}
